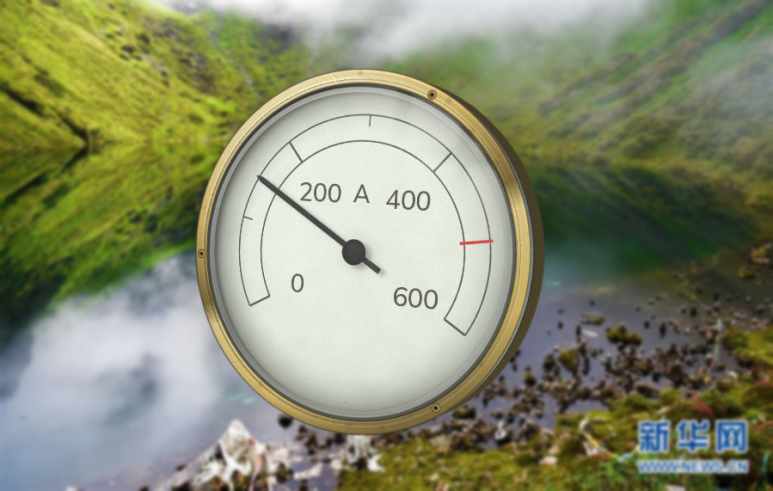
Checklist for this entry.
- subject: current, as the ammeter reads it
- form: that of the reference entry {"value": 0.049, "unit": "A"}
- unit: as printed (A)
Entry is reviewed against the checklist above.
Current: {"value": 150, "unit": "A"}
